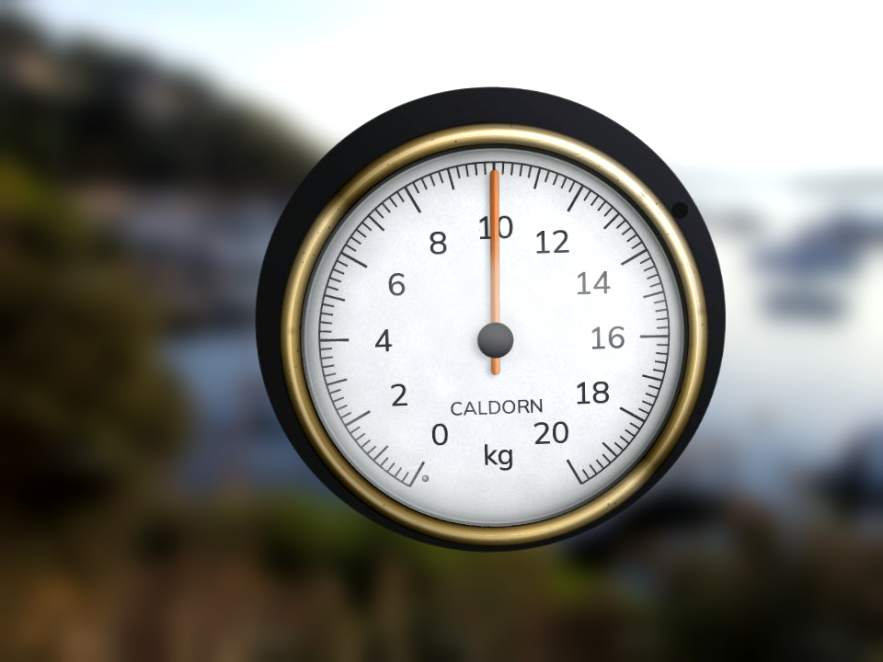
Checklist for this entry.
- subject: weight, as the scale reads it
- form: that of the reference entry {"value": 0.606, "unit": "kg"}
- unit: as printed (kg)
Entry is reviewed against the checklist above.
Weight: {"value": 10, "unit": "kg"}
